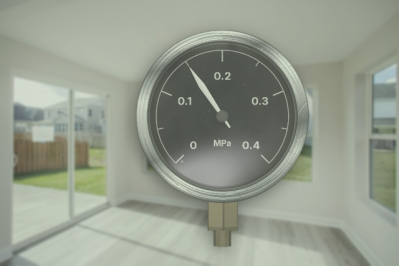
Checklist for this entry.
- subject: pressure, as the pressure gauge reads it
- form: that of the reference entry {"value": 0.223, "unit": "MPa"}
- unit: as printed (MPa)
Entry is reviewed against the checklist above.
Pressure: {"value": 0.15, "unit": "MPa"}
